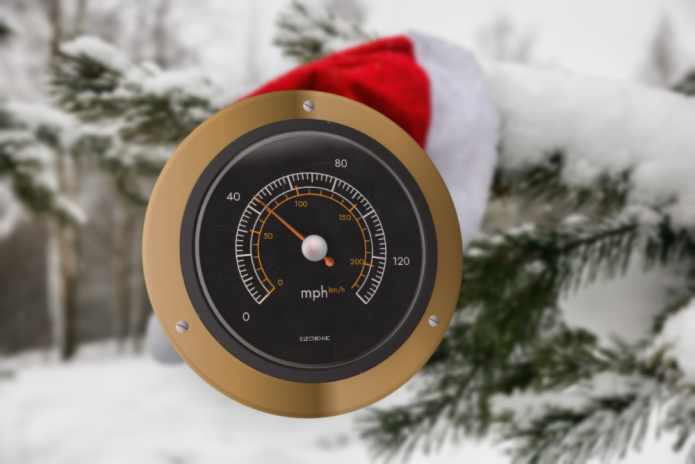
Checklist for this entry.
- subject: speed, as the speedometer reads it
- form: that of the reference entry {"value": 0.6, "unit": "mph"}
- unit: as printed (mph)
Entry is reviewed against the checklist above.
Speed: {"value": 44, "unit": "mph"}
